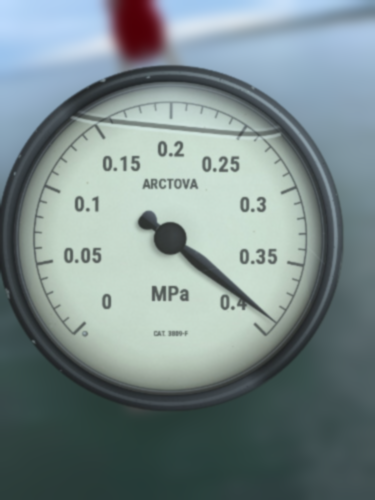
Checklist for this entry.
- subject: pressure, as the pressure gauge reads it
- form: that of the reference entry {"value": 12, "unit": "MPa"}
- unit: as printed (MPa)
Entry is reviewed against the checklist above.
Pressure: {"value": 0.39, "unit": "MPa"}
